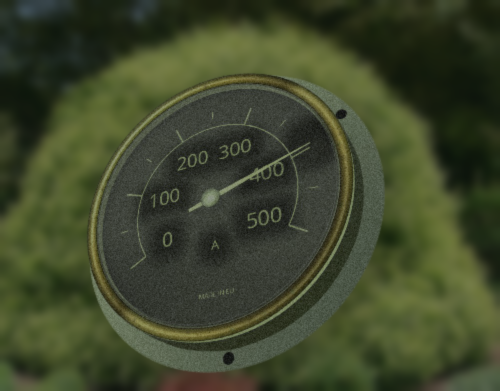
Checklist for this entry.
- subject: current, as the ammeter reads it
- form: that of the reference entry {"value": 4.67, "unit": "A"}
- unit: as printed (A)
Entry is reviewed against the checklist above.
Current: {"value": 400, "unit": "A"}
